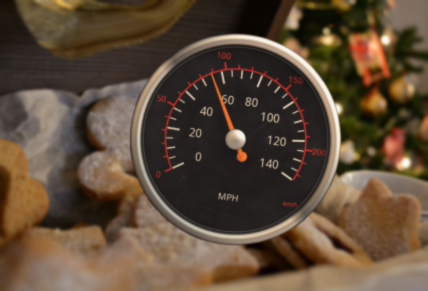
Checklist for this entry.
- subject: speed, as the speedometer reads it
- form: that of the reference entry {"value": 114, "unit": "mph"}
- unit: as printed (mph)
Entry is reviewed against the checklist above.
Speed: {"value": 55, "unit": "mph"}
